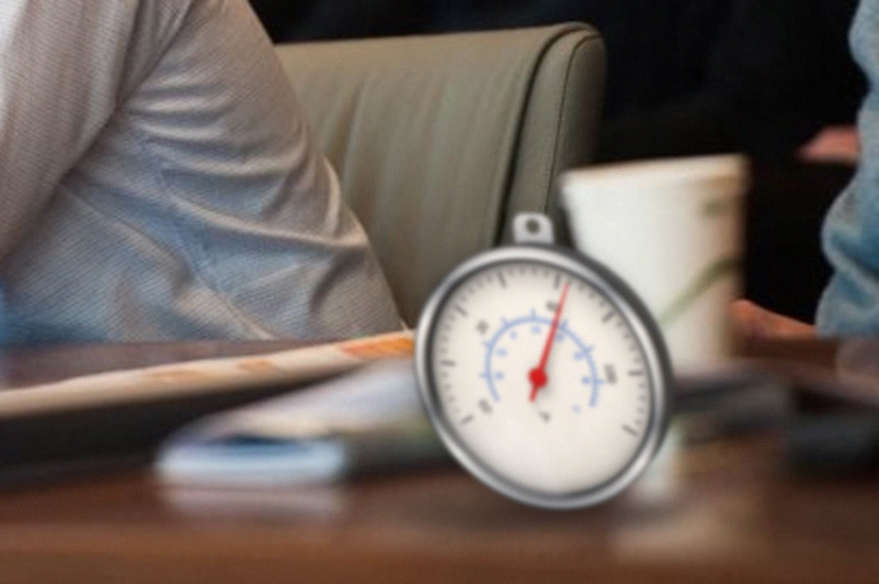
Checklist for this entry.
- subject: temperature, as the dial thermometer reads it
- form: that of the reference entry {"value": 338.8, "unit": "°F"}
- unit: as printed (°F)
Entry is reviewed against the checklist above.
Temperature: {"value": 64, "unit": "°F"}
